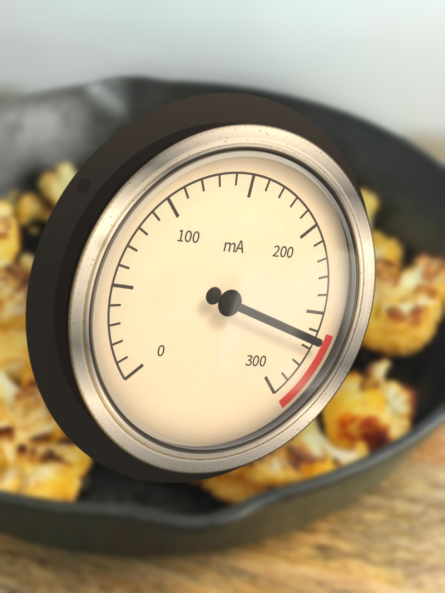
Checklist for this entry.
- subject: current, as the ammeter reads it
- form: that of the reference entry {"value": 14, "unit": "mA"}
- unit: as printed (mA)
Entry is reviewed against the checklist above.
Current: {"value": 265, "unit": "mA"}
